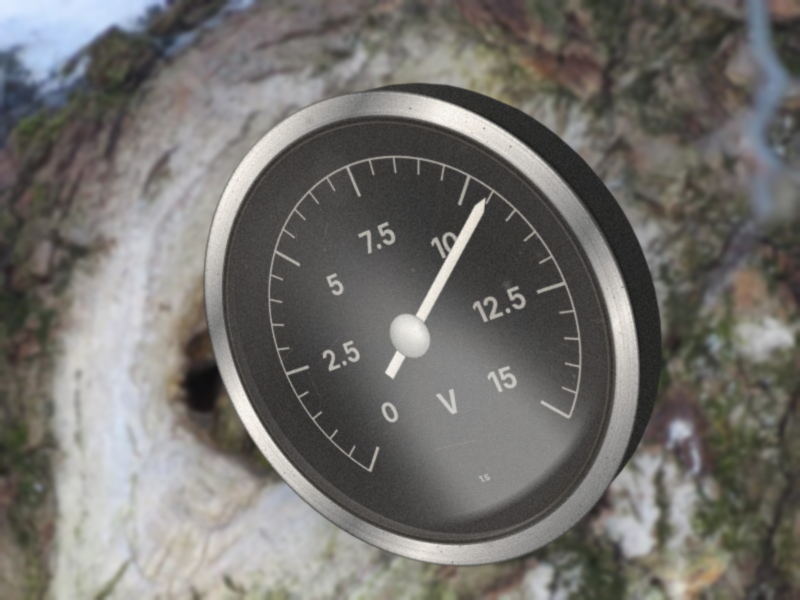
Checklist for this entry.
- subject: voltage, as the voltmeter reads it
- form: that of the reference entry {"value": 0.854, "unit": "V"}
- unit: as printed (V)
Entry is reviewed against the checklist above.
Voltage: {"value": 10.5, "unit": "V"}
